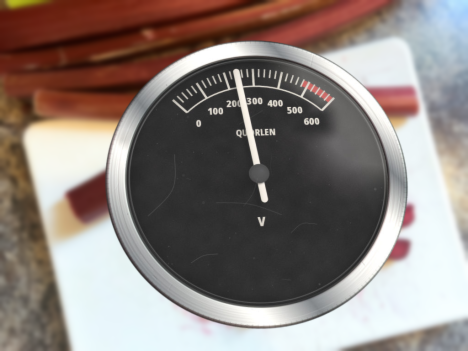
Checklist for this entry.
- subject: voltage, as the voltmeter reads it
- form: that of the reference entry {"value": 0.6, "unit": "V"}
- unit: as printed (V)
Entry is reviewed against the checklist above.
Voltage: {"value": 240, "unit": "V"}
